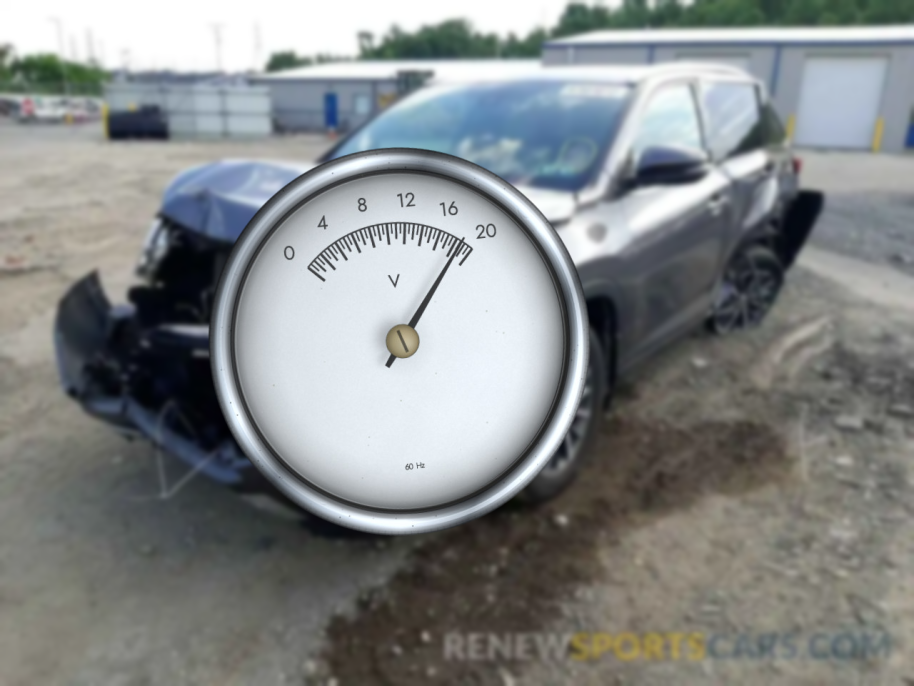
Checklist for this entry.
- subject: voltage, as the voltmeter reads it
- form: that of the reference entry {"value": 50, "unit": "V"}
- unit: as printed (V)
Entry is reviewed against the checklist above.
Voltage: {"value": 18.5, "unit": "V"}
